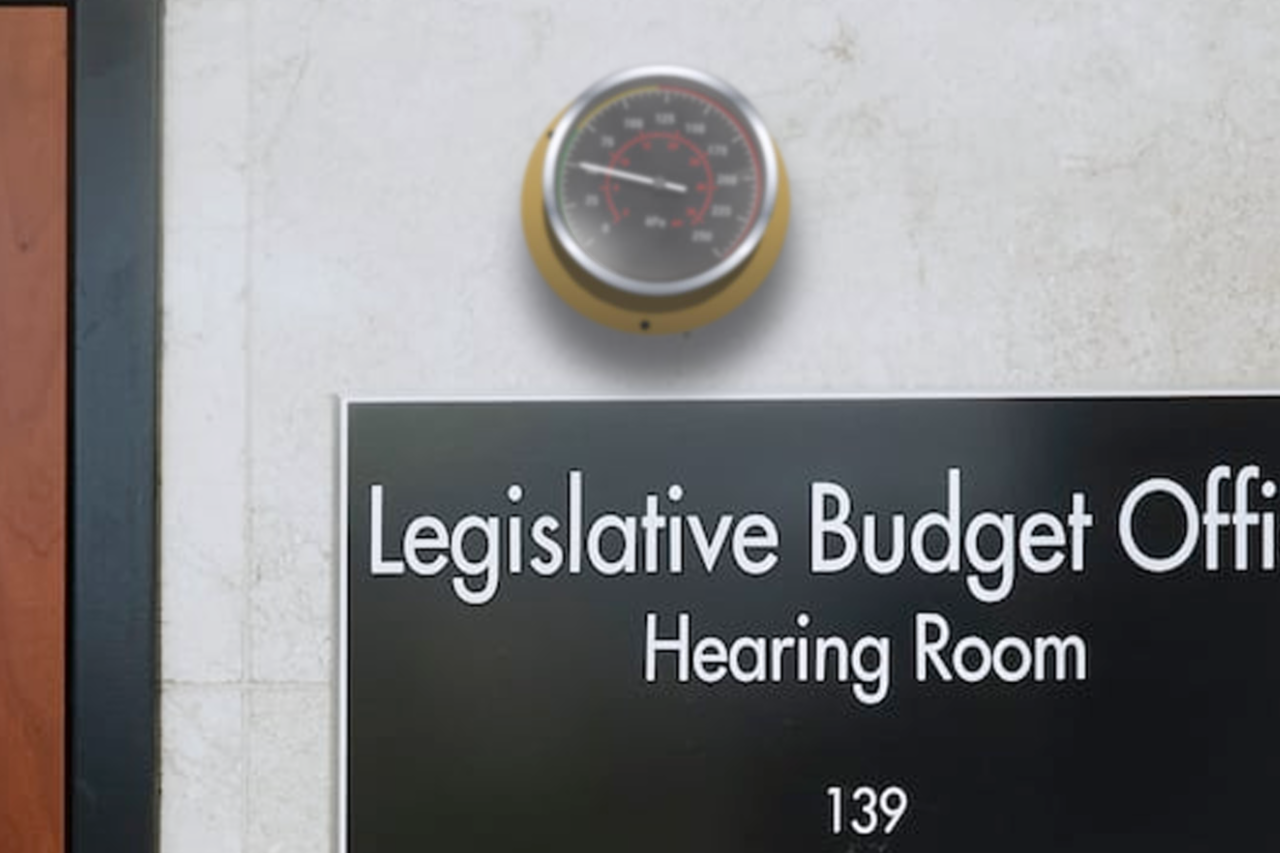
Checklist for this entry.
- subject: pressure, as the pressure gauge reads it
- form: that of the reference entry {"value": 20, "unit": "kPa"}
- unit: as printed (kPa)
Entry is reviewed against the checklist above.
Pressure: {"value": 50, "unit": "kPa"}
